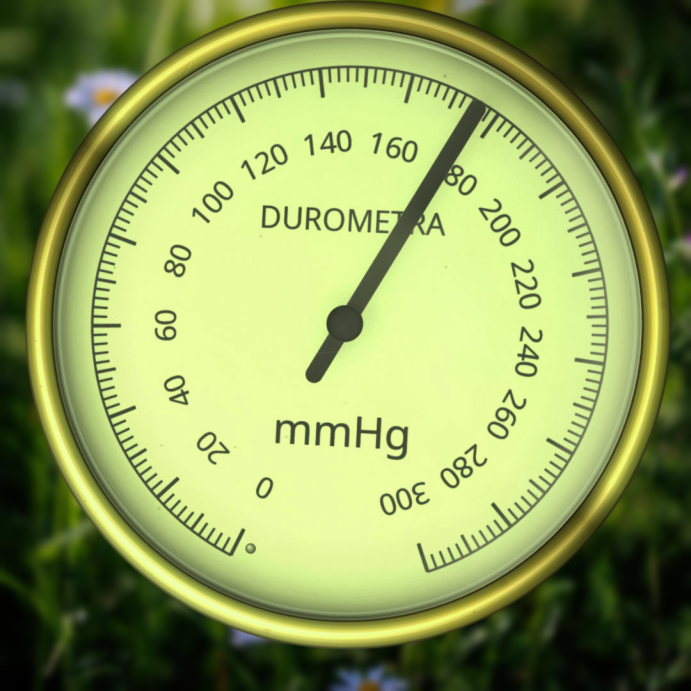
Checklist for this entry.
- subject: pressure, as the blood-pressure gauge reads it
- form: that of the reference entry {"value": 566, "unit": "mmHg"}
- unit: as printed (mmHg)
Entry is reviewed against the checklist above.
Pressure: {"value": 176, "unit": "mmHg"}
